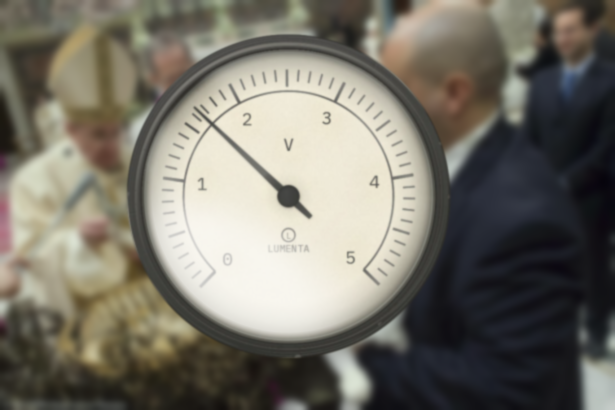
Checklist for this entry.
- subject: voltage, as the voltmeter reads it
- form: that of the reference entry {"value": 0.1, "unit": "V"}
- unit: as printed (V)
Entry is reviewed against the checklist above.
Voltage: {"value": 1.65, "unit": "V"}
